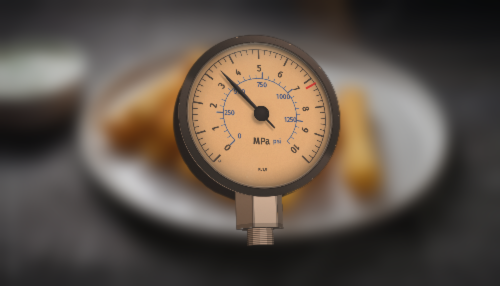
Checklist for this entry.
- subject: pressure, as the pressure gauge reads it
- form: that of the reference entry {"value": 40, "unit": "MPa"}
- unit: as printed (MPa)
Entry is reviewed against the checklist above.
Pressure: {"value": 3.4, "unit": "MPa"}
